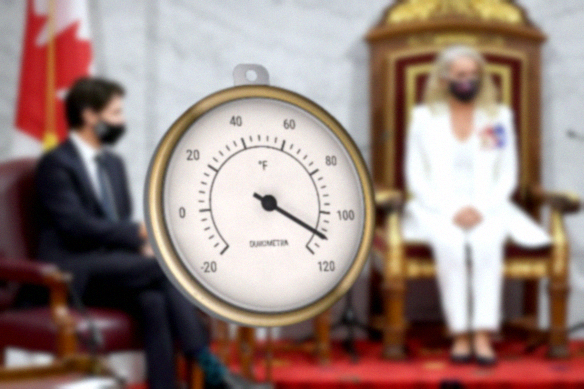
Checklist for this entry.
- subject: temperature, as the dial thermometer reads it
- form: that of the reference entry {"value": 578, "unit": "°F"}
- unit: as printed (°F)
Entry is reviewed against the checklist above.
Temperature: {"value": 112, "unit": "°F"}
